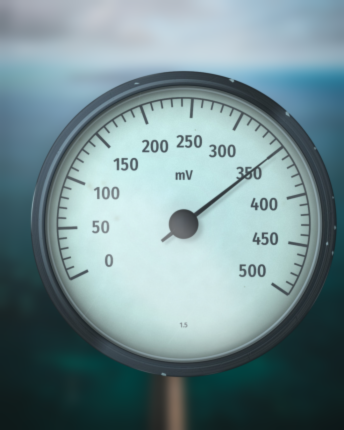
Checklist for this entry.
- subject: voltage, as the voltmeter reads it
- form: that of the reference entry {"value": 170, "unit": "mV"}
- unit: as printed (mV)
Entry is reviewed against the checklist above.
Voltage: {"value": 350, "unit": "mV"}
